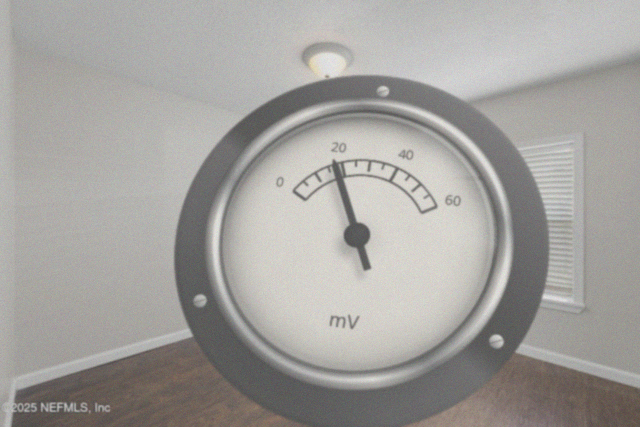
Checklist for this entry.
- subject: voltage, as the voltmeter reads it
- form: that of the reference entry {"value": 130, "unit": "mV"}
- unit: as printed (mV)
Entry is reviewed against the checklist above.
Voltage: {"value": 17.5, "unit": "mV"}
